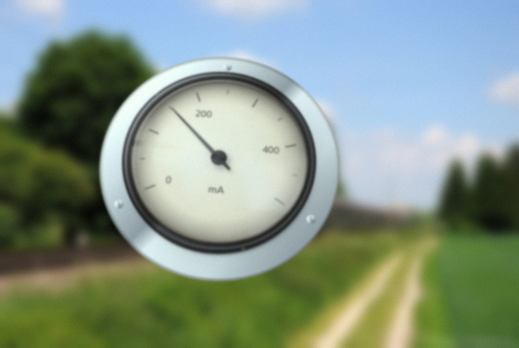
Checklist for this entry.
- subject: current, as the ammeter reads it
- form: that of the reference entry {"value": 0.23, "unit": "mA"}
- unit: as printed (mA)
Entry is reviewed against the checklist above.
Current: {"value": 150, "unit": "mA"}
